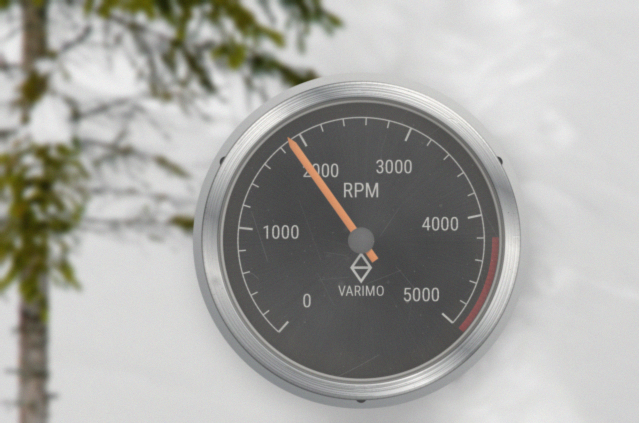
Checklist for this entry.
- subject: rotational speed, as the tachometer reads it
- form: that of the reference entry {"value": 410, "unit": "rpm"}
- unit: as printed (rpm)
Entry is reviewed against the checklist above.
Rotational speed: {"value": 1900, "unit": "rpm"}
